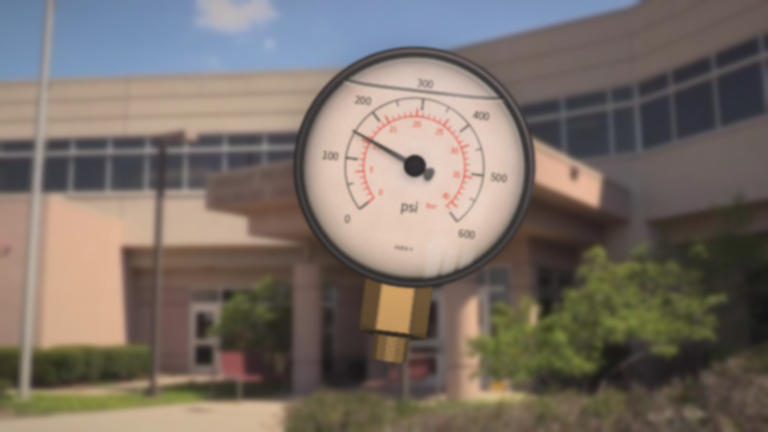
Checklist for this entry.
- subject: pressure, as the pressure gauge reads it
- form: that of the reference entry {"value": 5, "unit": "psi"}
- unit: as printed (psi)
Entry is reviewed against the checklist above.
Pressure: {"value": 150, "unit": "psi"}
